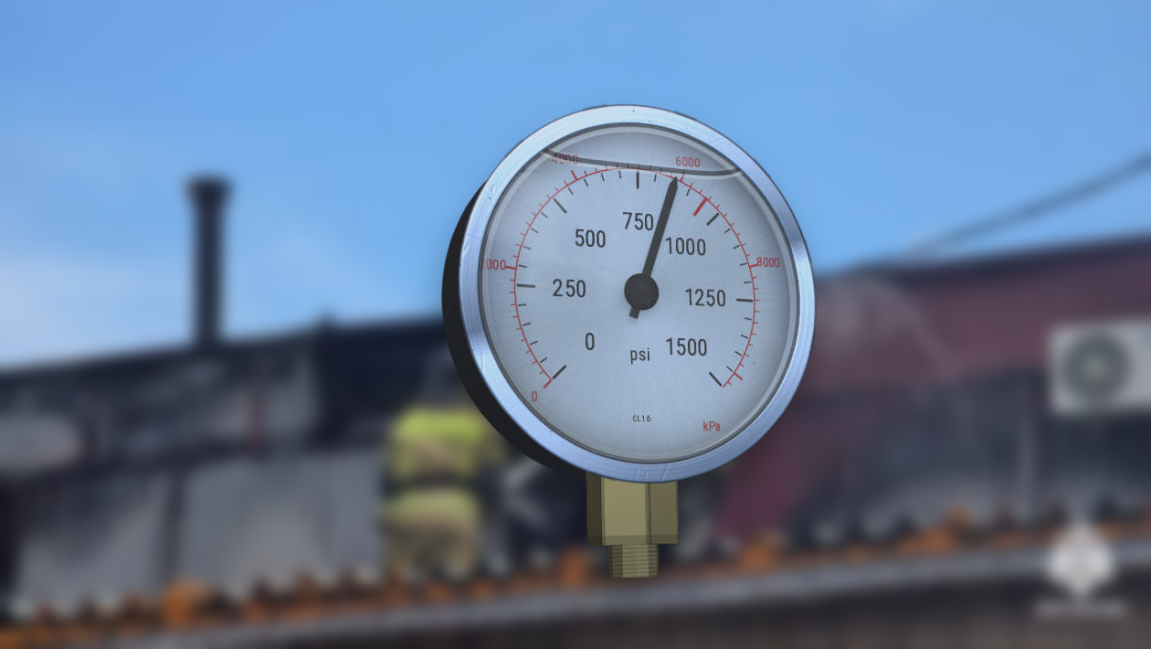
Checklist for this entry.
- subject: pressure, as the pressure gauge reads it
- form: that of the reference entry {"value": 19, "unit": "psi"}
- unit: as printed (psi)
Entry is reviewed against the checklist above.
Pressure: {"value": 850, "unit": "psi"}
